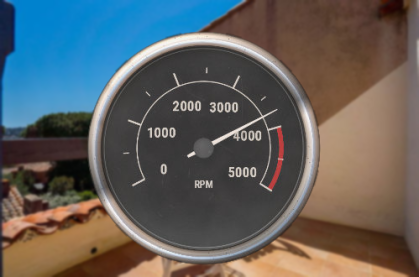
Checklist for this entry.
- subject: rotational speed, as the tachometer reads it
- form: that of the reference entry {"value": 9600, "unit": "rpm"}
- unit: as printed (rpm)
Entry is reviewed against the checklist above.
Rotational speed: {"value": 3750, "unit": "rpm"}
